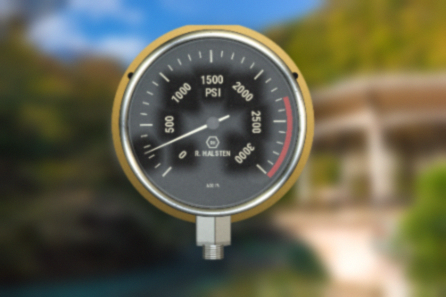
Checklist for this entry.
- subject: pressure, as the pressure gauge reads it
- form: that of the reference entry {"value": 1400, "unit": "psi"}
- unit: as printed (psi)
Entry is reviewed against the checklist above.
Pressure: {"value": 250, "unit": "psi"}
